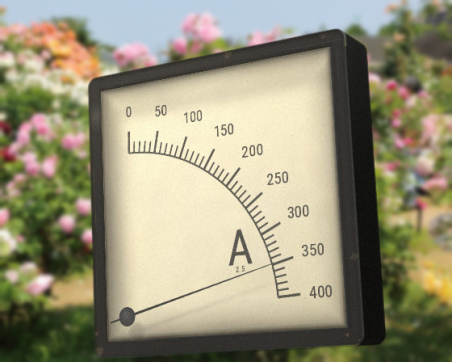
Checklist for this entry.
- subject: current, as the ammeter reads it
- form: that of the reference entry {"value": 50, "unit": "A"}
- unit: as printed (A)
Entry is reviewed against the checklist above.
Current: {"value": 350, "unit": "A"}
